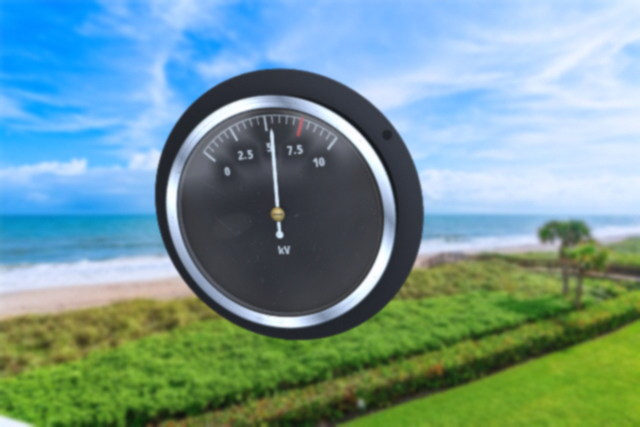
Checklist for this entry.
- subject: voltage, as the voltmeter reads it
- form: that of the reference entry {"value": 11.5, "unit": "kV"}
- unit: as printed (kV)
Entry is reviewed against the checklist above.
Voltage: {"value": 5.5, "unit": "kV"}
